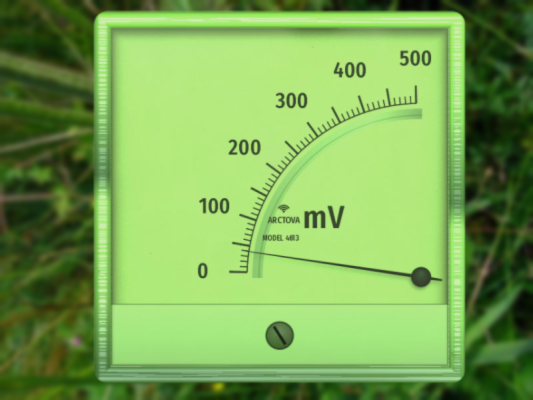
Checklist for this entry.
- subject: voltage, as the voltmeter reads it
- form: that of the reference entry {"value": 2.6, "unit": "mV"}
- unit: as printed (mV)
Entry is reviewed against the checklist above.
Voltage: {"value": 40, "unit": "mV"}
